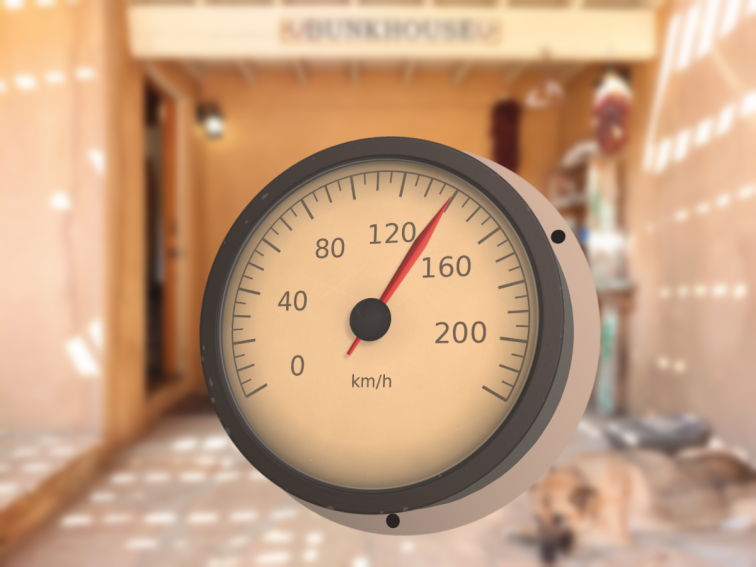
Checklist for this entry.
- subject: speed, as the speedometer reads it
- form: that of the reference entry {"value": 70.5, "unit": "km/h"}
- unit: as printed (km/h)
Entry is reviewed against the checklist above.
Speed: {"value": 140, "unit": "km/h"}
